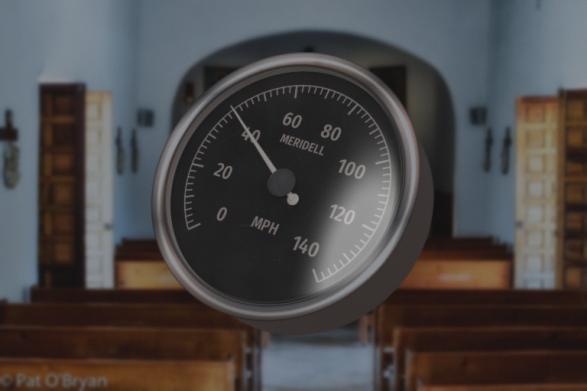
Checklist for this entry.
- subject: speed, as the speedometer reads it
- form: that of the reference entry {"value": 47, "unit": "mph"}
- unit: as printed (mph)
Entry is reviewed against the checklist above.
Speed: {"value": 40, "unit": "mph"}
